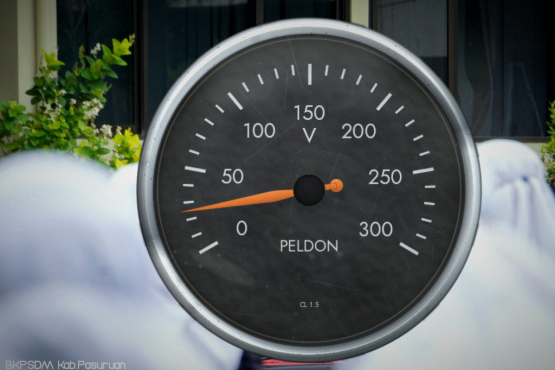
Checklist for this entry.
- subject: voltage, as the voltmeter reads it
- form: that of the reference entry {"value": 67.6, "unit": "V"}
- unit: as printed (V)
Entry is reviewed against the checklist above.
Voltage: {"value": 25, "unit": "V"}
